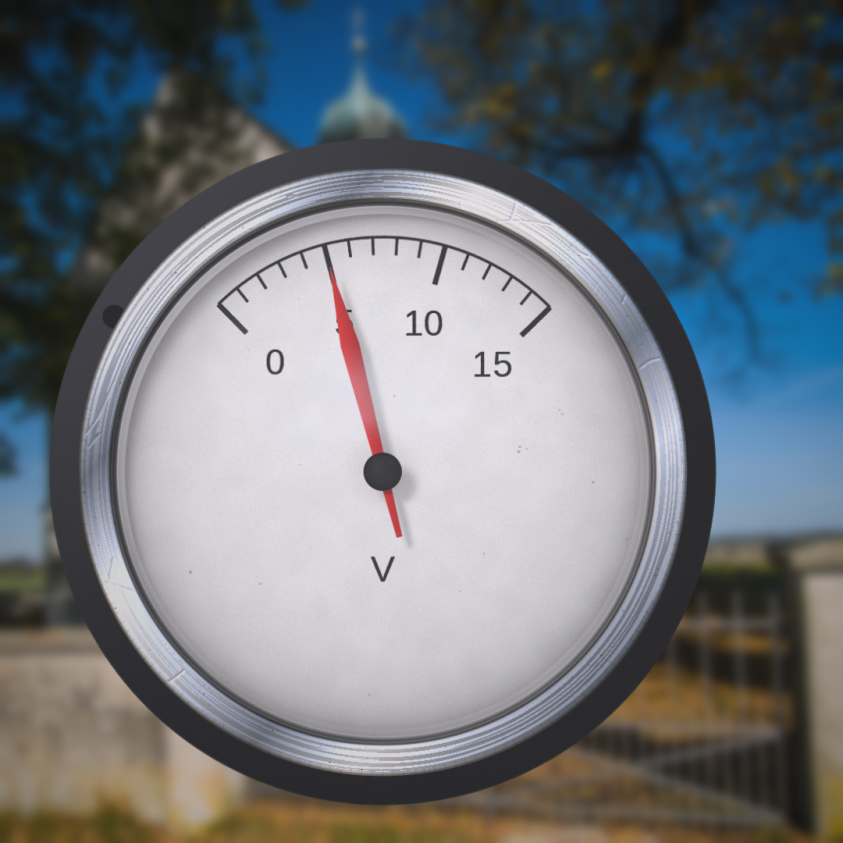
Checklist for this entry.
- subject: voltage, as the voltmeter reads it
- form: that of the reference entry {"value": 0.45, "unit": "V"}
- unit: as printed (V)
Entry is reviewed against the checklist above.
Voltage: {"value": 5, "unit": "V"}
